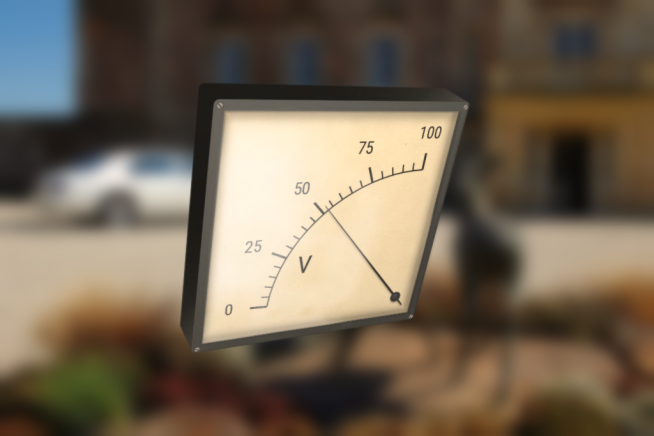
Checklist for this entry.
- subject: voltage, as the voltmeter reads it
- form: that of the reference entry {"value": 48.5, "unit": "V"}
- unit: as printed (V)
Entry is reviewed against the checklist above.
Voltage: {"value": 52.5, "unit": "V"}
